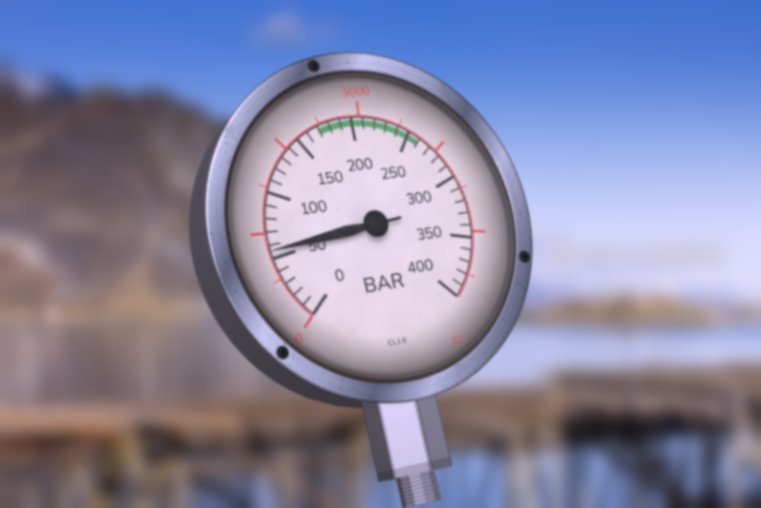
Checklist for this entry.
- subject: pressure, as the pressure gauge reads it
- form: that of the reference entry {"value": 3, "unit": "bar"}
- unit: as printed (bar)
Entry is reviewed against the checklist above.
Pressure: {"value": 55, "unit": "bar"}
